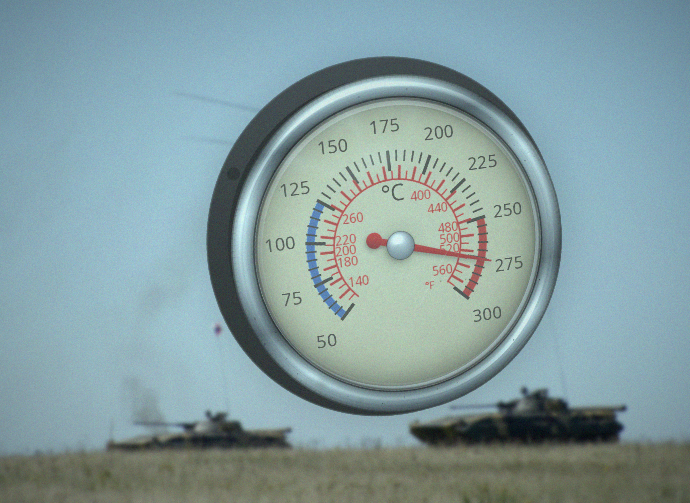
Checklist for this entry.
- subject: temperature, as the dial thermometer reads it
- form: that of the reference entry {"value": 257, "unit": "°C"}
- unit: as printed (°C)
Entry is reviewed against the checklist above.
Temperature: {"value": 275, "unit": "°C"}
